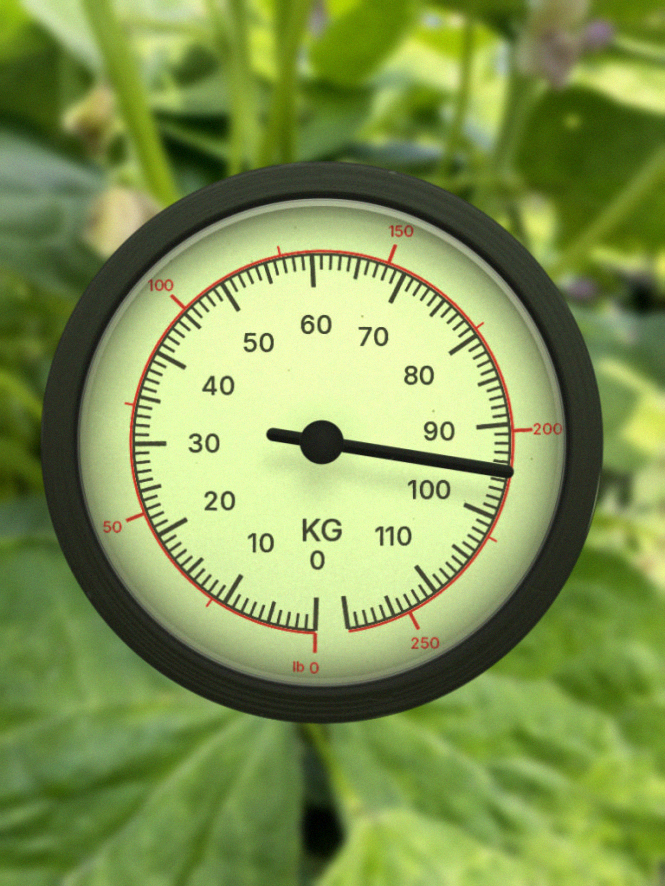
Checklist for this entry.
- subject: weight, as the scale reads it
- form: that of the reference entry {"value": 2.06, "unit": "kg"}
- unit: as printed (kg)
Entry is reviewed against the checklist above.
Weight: {"value": 95, "unit": "kg"}
